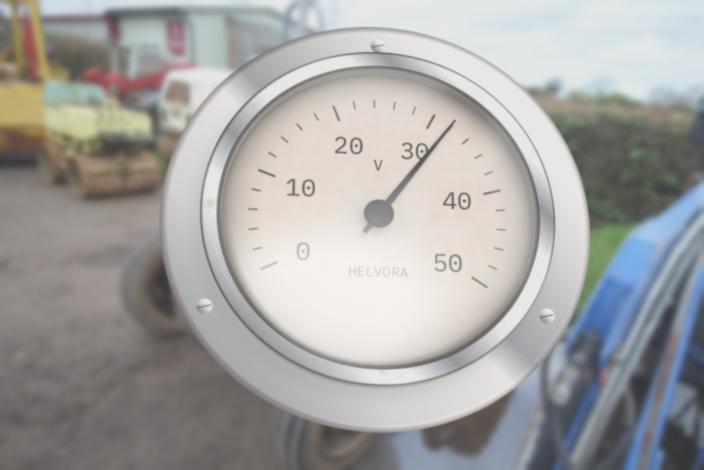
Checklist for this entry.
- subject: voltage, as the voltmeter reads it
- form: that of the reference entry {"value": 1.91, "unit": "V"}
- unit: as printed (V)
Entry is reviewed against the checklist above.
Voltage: {"value": 32, "unit": "V"}
